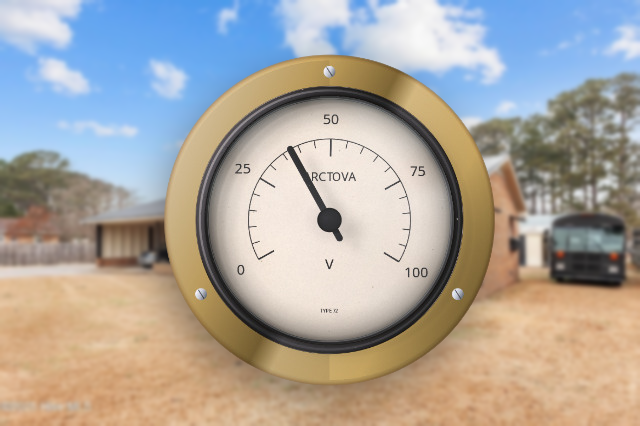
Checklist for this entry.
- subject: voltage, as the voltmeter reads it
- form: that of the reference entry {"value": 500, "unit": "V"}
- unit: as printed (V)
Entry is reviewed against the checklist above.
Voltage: {"value": 37.5, "unit": "V"}
